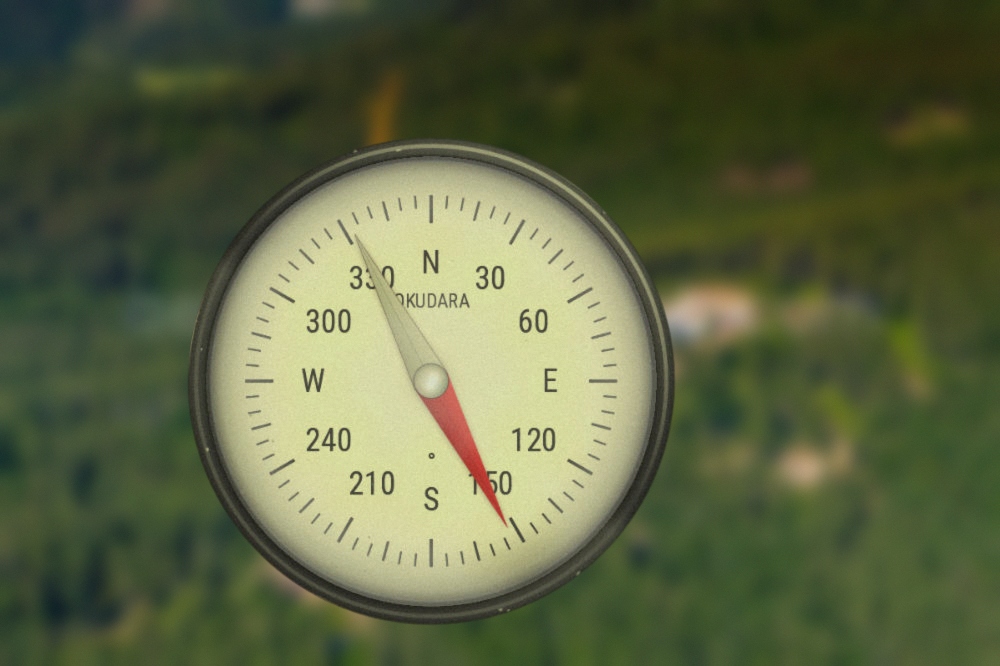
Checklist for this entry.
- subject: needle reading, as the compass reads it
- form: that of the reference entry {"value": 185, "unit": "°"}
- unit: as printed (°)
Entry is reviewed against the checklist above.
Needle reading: {"value": 152.5, "unit": "°"}
